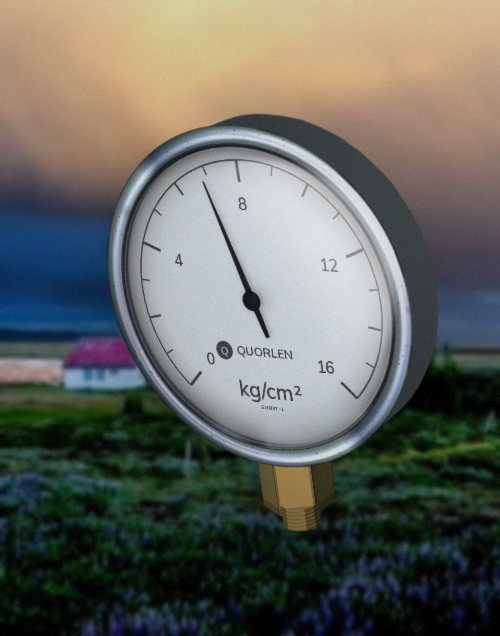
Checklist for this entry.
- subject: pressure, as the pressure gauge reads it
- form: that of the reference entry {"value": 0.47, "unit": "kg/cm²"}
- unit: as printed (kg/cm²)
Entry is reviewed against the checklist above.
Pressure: {"value": 7, "unit": "kg/cm²"}
